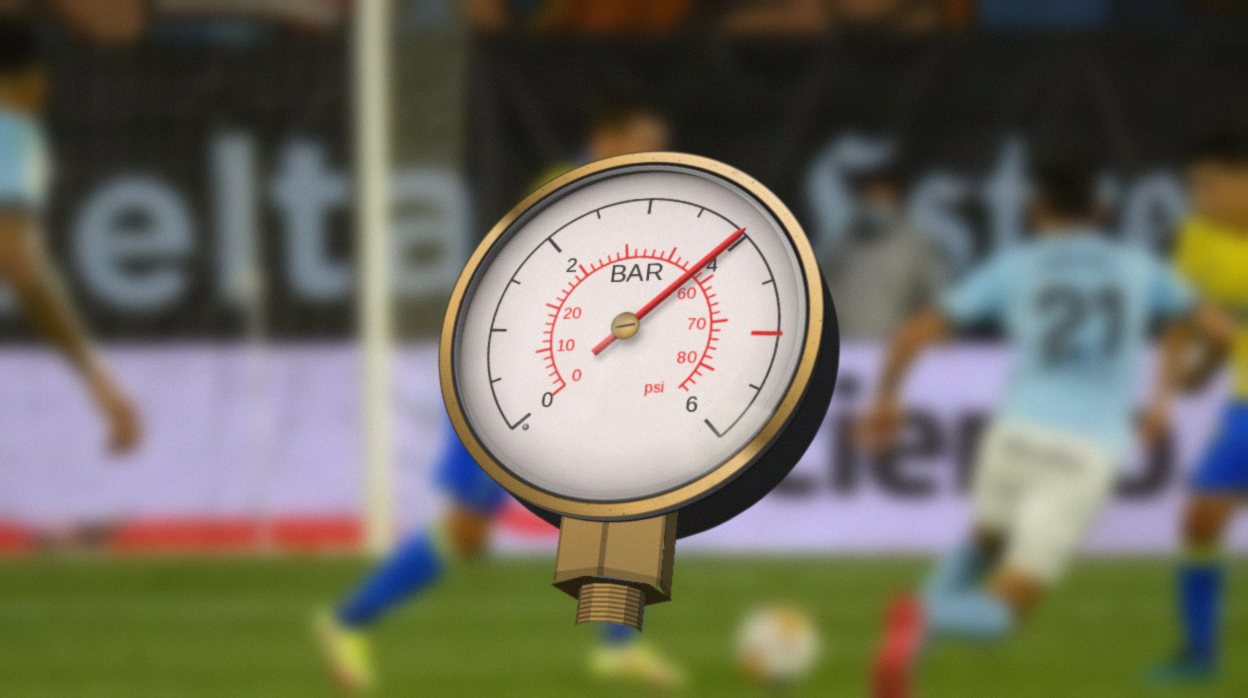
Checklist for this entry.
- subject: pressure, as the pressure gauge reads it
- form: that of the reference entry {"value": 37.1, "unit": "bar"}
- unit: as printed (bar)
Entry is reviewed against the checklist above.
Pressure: {"value": 4, "unit": "bar"}
